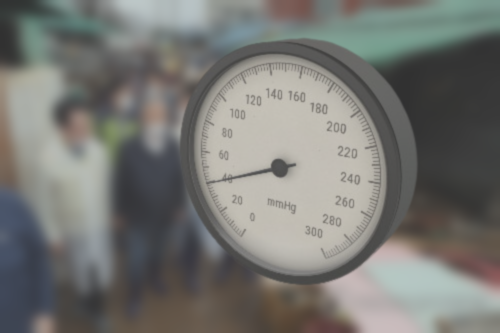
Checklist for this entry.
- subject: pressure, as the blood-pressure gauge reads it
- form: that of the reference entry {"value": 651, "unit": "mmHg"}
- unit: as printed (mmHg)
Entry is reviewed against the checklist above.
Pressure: {"value": 40, "unit": "mmHg"}
